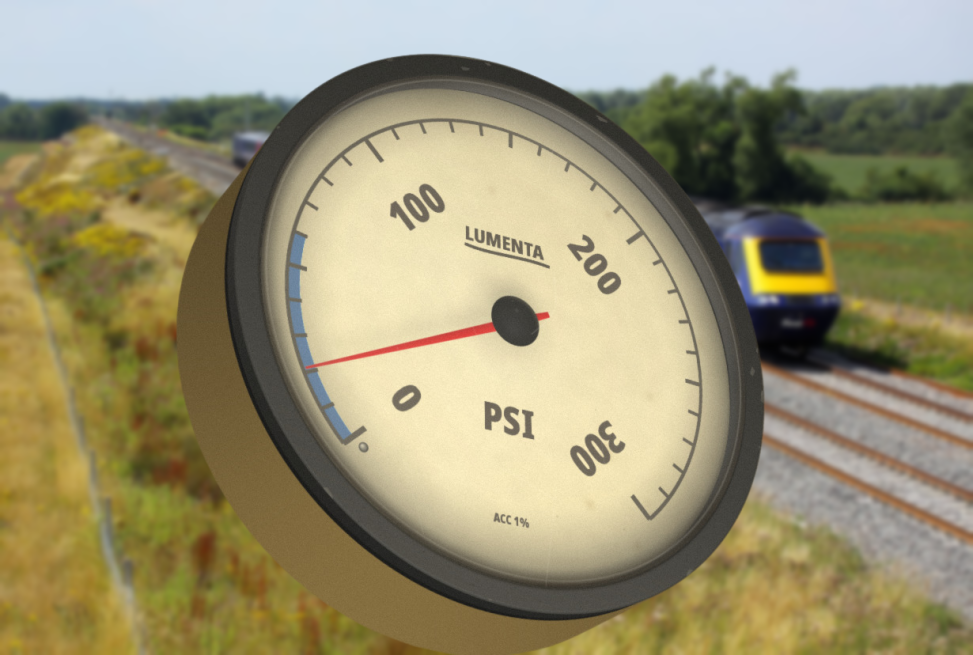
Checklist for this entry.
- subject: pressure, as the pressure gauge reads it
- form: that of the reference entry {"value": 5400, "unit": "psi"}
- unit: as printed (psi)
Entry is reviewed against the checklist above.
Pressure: {"value": 20, "unit": "psi"}
